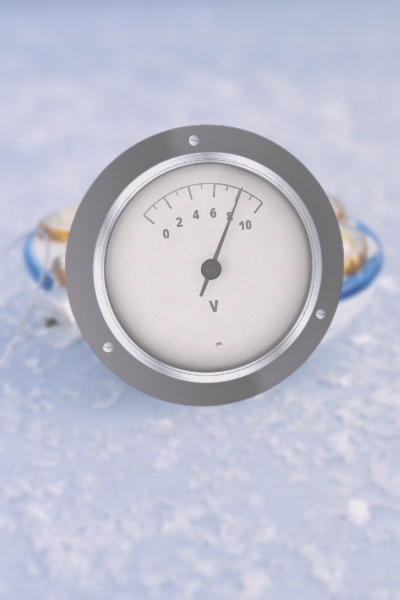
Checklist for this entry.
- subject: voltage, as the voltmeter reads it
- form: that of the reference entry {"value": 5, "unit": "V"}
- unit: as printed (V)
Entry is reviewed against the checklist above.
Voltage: {"value": 8, "unit": "V"}
